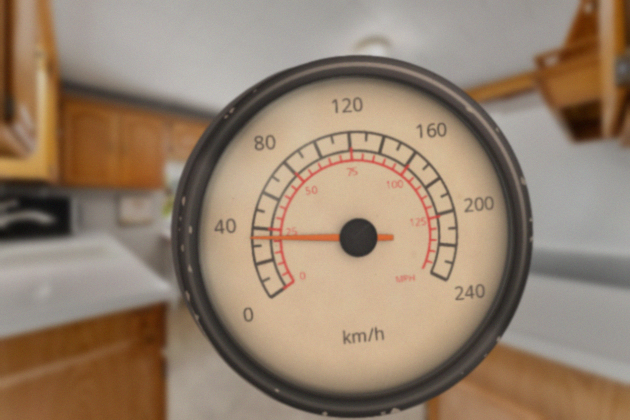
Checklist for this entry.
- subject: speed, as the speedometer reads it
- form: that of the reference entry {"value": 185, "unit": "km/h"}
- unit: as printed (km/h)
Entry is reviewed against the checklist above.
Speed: {"value": 35, "unit": "km/h"}
